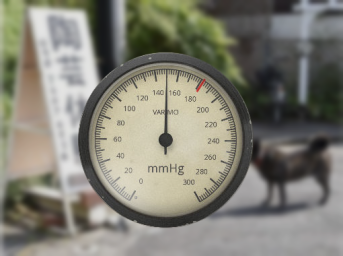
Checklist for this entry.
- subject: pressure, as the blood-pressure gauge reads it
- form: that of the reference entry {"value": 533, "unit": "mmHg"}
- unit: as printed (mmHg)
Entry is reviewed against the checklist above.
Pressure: {"value": 150, "unit": "mmHg"}
